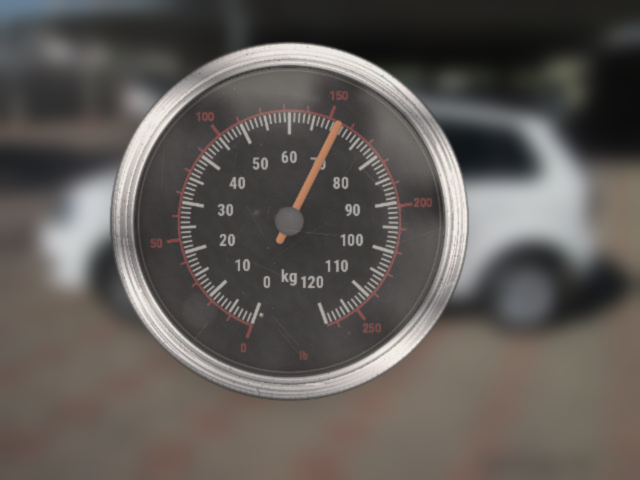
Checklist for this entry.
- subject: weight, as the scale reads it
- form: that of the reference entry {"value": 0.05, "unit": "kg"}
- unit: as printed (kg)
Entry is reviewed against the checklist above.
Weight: {"value": 70, "unit": "kg"}
